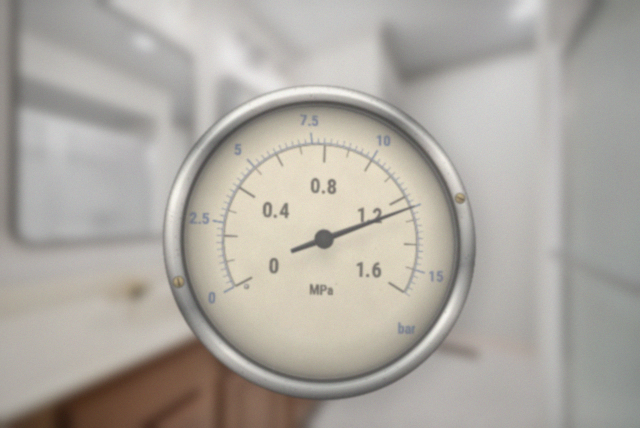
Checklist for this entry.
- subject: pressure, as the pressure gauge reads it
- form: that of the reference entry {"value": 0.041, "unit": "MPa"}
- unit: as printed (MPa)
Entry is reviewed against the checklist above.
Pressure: {"value": 1.25, "unit": "MPa"}
